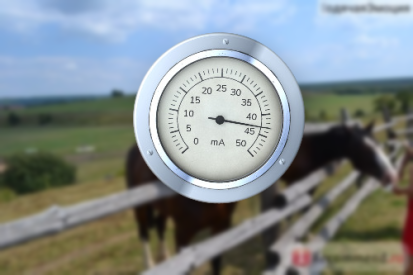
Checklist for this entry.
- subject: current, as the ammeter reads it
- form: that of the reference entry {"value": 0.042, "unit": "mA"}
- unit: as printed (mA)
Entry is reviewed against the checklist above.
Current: {"value": 43, "unit": "mA"}
